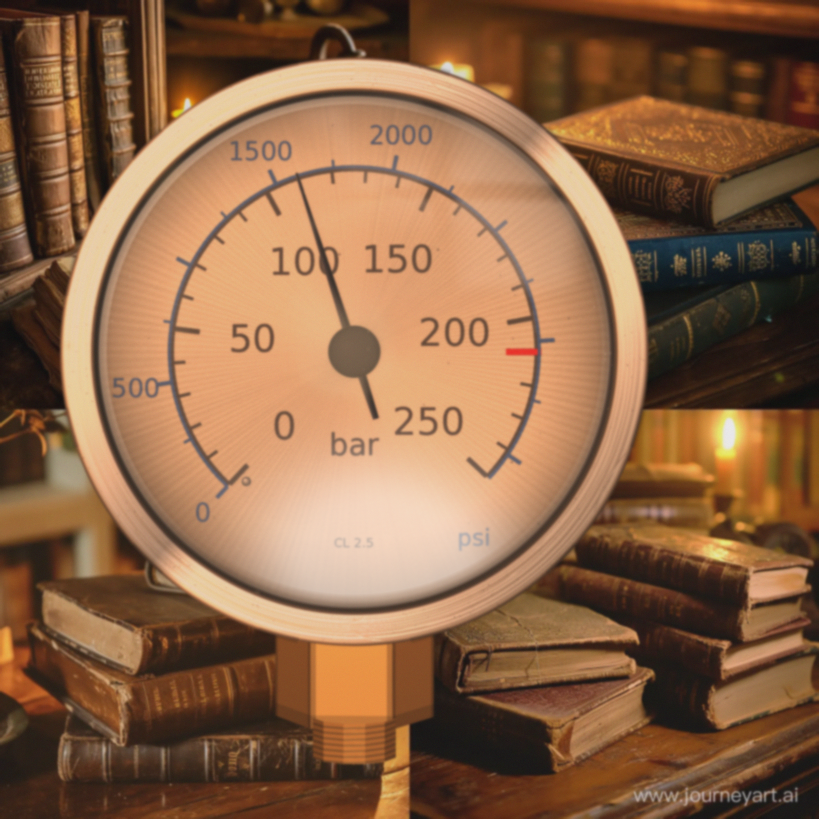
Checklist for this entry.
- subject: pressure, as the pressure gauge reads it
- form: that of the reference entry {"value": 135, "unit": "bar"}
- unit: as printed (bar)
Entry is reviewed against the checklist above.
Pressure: {"value": 110, "unit": "bar"}
